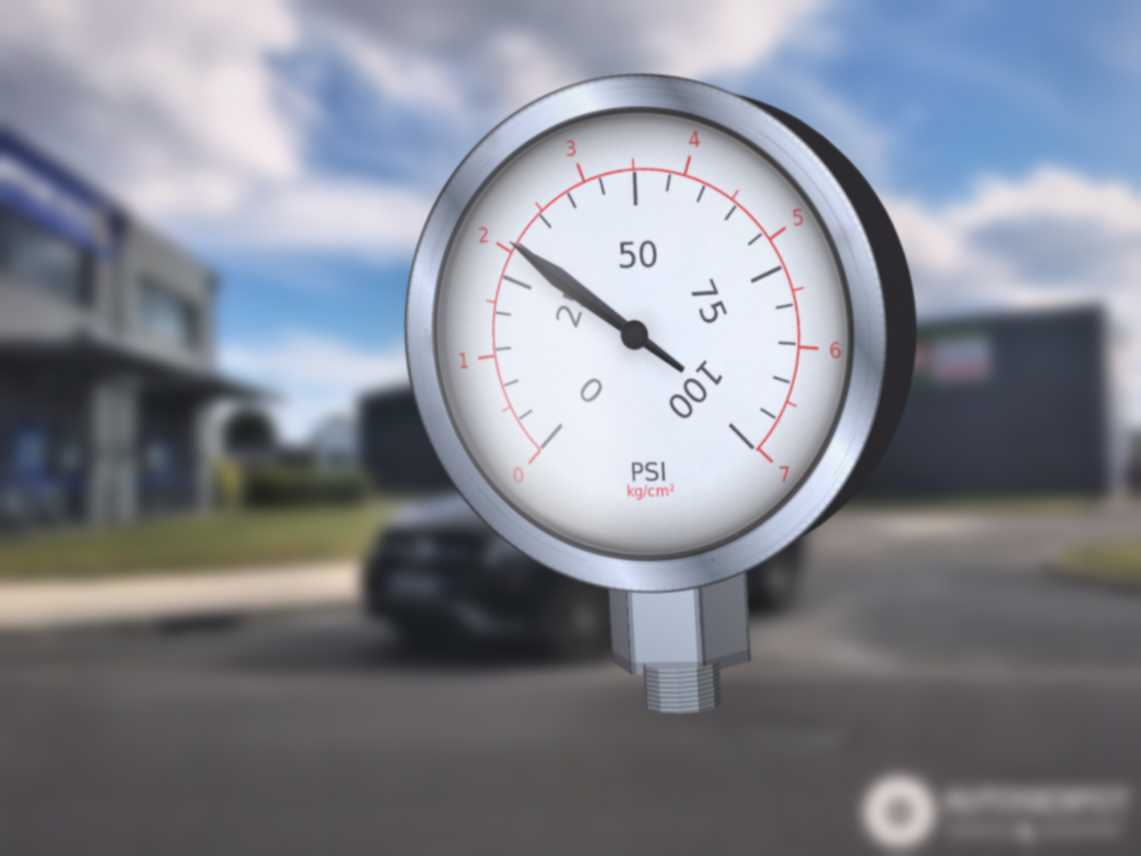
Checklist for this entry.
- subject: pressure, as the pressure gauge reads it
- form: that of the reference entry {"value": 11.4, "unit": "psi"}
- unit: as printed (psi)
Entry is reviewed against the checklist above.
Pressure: {"value": 30, "unit": "psi"}
